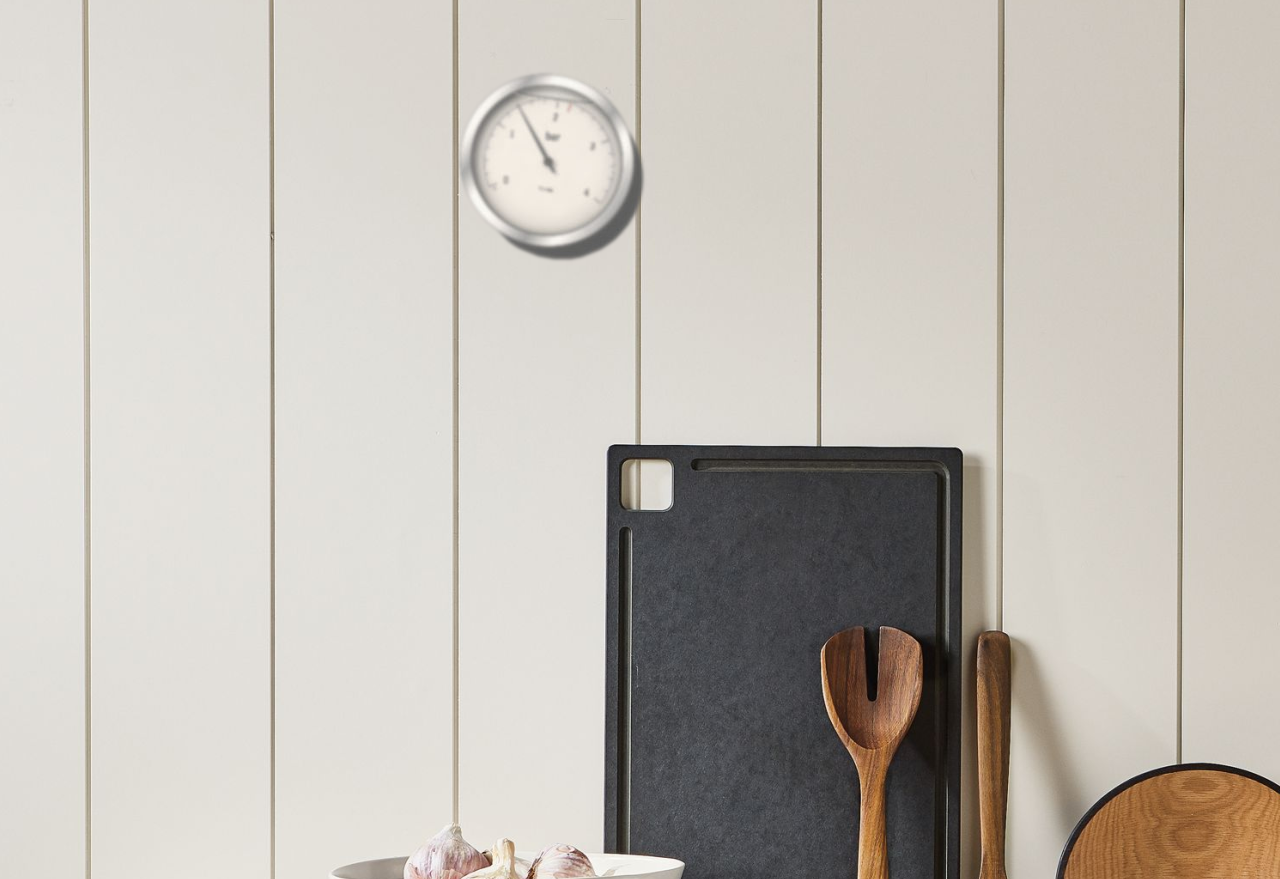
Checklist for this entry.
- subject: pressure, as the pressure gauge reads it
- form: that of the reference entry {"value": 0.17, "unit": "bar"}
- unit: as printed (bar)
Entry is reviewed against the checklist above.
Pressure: {"value": 1.4, "unit": "bar"}
